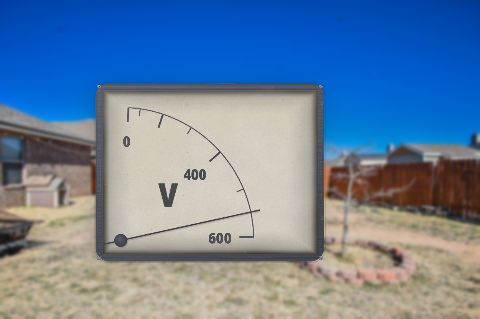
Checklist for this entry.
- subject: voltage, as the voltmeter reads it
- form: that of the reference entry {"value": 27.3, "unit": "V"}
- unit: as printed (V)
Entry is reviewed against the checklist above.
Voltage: {"value": 550, "unit": "V"}
